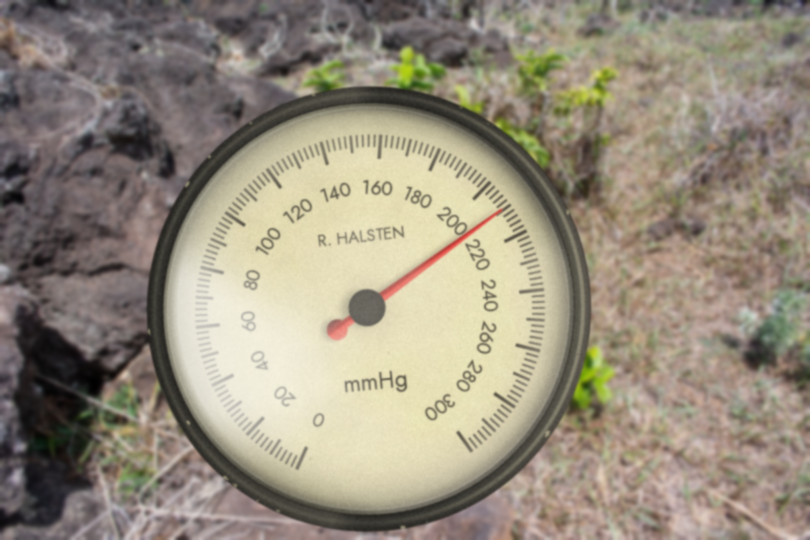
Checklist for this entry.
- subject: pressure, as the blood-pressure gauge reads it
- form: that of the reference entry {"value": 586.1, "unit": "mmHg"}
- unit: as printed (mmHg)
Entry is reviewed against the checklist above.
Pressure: {"value": 210, "unit": "mmHg"}
